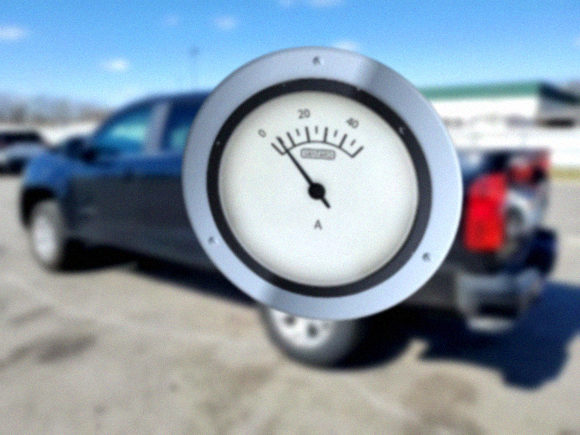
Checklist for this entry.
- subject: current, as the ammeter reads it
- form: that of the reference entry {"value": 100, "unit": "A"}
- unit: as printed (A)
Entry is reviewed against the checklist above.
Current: {"value": 5, "unit": "A"}
